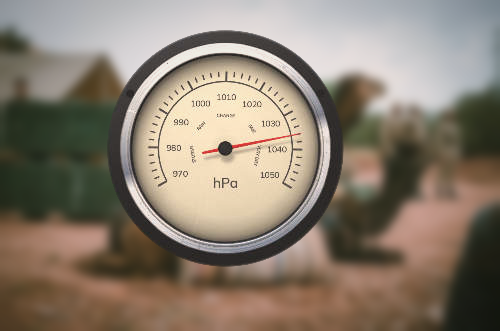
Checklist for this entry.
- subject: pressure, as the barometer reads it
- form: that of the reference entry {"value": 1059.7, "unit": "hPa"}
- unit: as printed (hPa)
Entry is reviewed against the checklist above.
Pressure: {"value": 1036, "unit": "hPa"}
